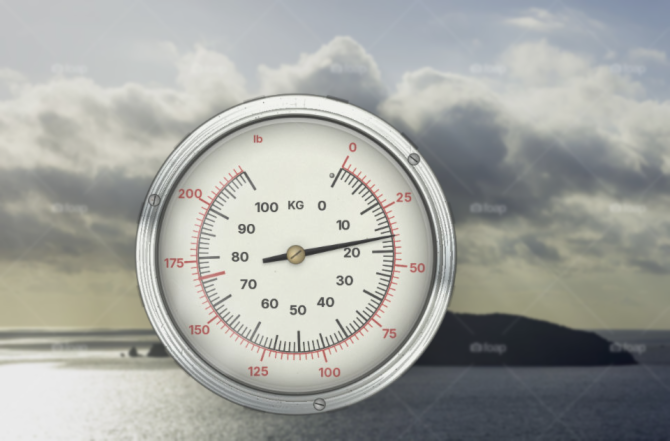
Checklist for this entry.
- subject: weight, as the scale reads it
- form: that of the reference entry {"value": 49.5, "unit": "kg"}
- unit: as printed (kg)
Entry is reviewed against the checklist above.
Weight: {"value": 17, "unit": "kg"}
